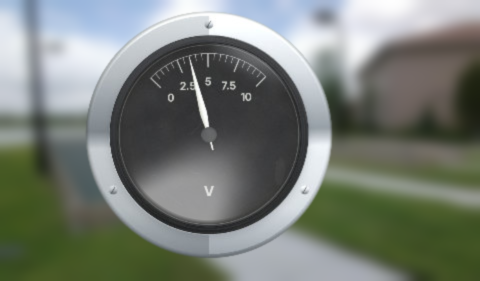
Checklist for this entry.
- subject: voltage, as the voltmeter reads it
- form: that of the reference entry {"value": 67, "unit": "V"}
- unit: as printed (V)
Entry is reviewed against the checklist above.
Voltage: {"value": 3.5, "unit": "V"}
